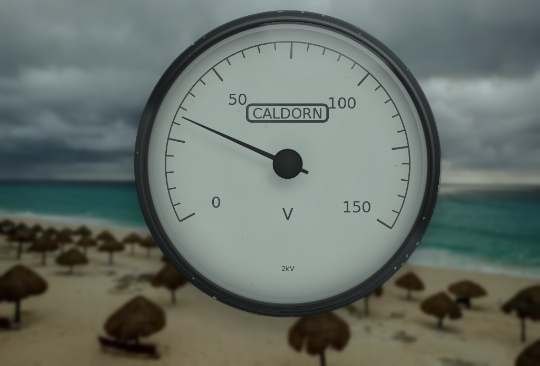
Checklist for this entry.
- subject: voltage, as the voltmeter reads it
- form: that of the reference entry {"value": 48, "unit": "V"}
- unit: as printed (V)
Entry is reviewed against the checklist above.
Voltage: {"value": 32.5, "unit": "V"}
